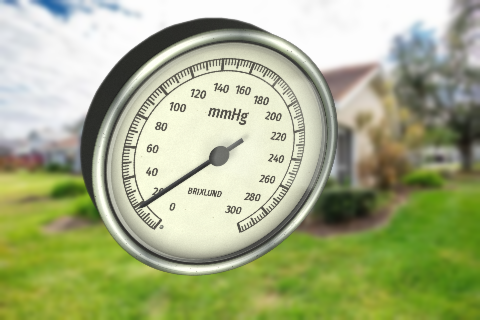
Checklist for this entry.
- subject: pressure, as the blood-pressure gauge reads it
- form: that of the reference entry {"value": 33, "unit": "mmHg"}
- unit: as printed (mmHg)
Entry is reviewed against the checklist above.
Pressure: {"value": 20, "unit": "mmHg"}
